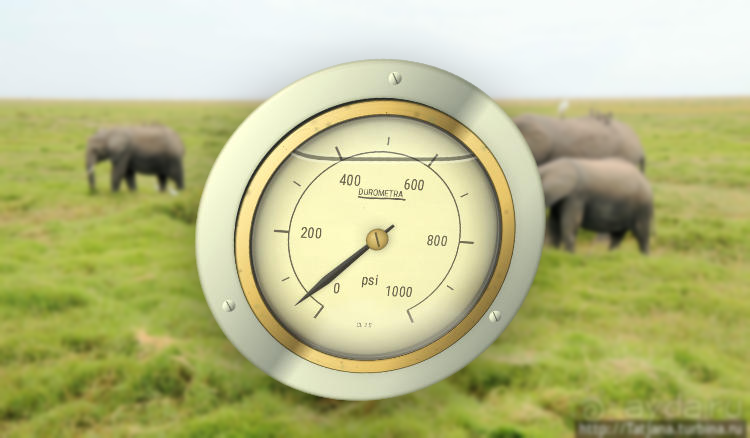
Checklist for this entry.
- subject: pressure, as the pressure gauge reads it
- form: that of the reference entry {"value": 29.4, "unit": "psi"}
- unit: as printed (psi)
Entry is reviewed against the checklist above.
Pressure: {"value": 50, "unit": "psi"}
